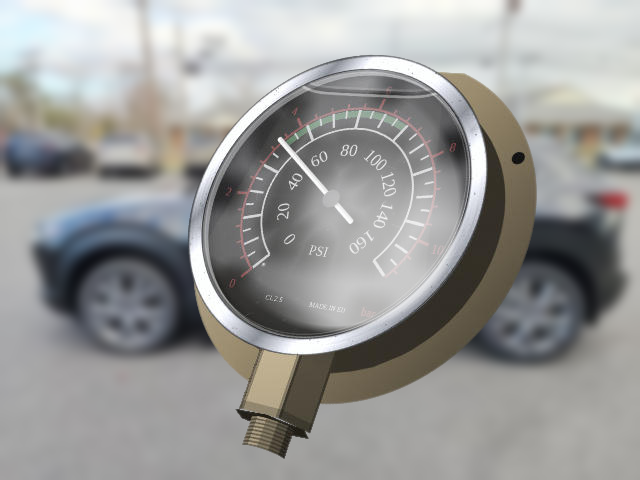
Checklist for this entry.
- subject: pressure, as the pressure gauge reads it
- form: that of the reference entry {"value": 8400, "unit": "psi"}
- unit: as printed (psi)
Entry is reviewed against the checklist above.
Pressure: {"value": 50, "unit": "psi"}
